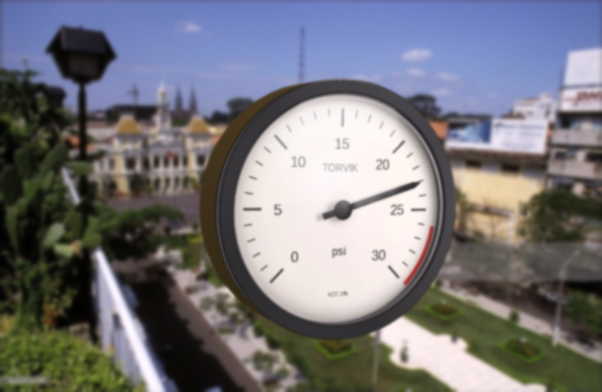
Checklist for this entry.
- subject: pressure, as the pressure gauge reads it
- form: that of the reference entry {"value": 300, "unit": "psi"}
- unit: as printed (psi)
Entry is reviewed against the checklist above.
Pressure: {"value": 23, "unit": "psi"}
